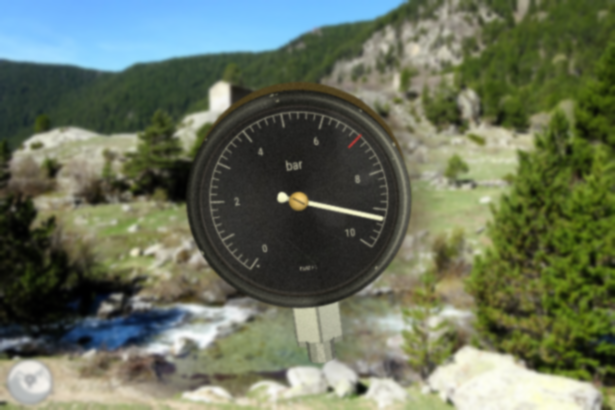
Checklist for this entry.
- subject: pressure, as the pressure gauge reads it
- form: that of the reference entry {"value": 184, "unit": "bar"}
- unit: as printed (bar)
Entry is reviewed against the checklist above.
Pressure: {"value": 9.2, "unit": "bar"}
